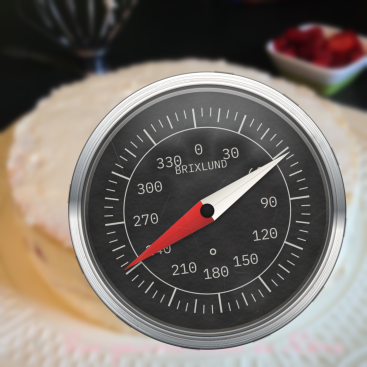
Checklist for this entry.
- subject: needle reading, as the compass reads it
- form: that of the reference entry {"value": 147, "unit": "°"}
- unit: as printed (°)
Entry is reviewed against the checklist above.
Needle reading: {"value": 242.5, "unit": "°"}
